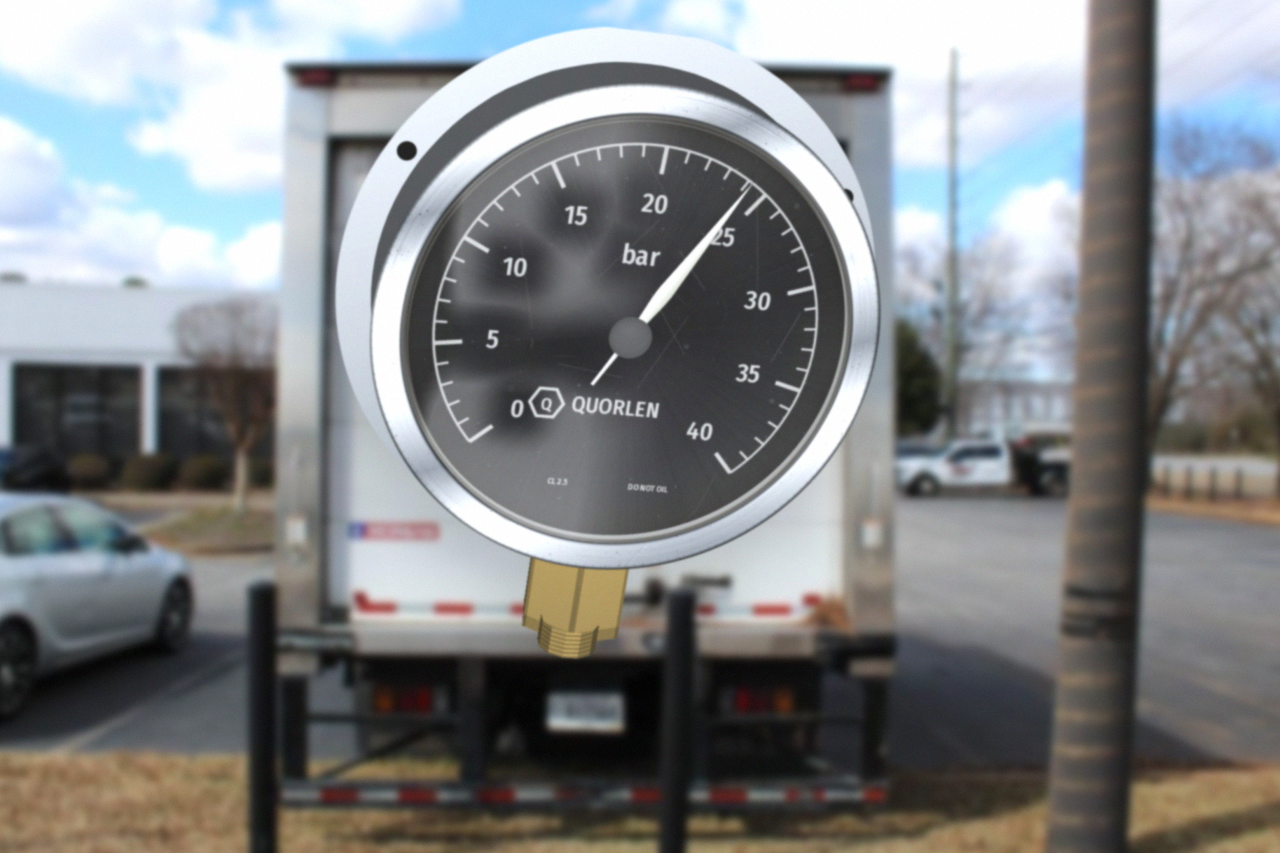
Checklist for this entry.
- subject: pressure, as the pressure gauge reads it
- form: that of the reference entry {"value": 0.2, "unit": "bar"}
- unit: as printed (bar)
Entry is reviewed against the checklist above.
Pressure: {"value": 24, "unit": "bar"}
